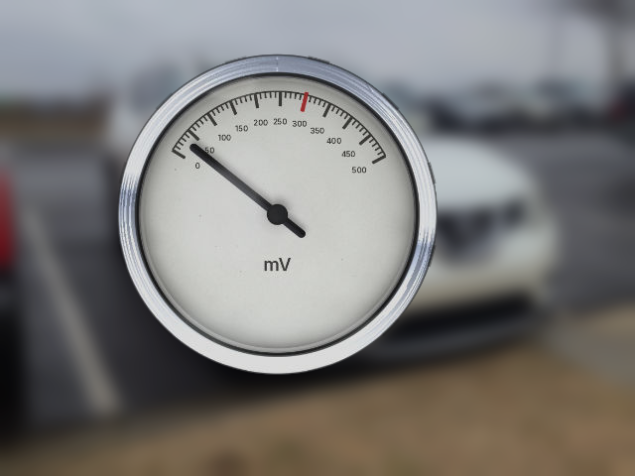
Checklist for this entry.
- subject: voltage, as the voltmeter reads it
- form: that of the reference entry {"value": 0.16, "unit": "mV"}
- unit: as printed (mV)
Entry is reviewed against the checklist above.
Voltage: {"value": 30, "unit": "mV"}
